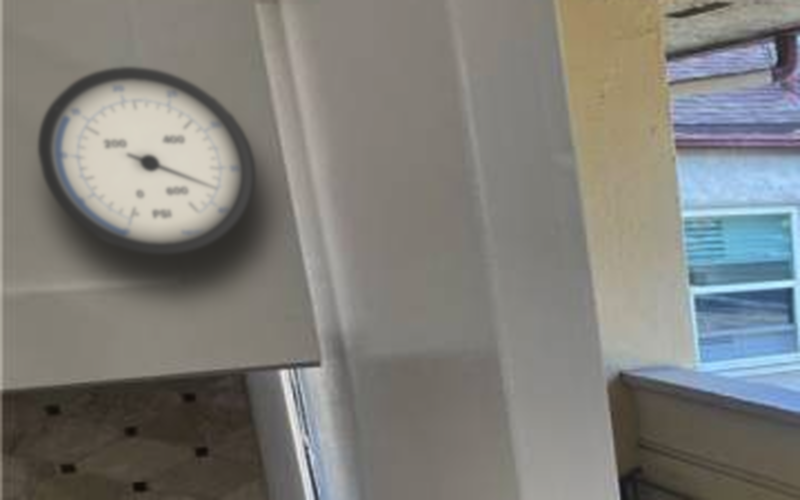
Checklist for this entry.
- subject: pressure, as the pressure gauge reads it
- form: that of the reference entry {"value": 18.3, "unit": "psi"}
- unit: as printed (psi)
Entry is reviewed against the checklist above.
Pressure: {"value": 540, "unit": "psi"}
